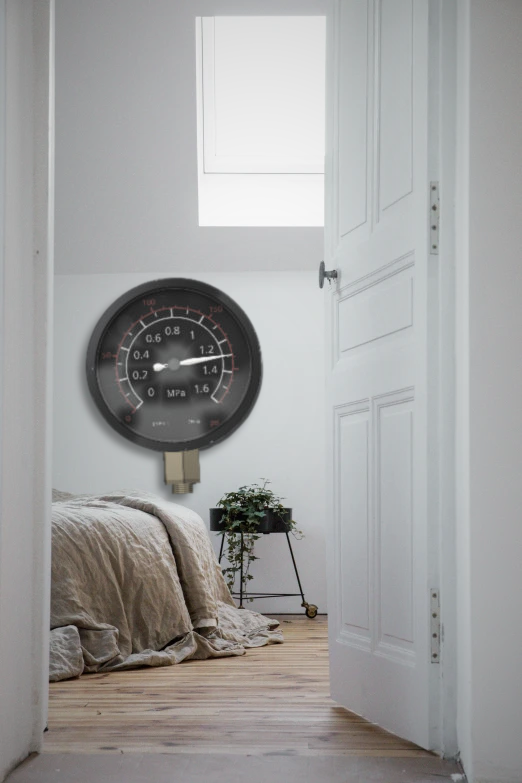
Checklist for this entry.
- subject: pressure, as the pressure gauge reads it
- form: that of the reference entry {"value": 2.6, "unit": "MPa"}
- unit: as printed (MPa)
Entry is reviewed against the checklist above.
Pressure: {"value": 1.3, "unit": "MPa"}
